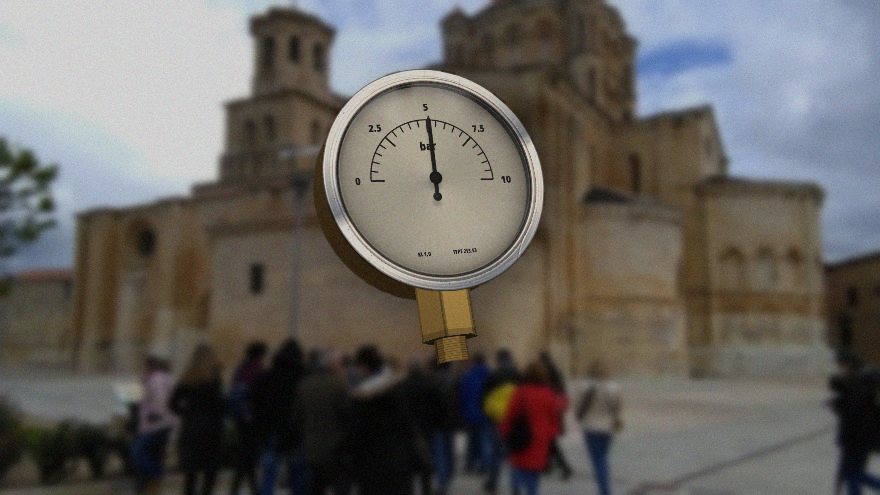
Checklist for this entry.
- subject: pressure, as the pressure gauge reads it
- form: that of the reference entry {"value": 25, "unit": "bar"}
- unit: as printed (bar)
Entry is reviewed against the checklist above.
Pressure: {"value": 5, "unit": "bar"}
